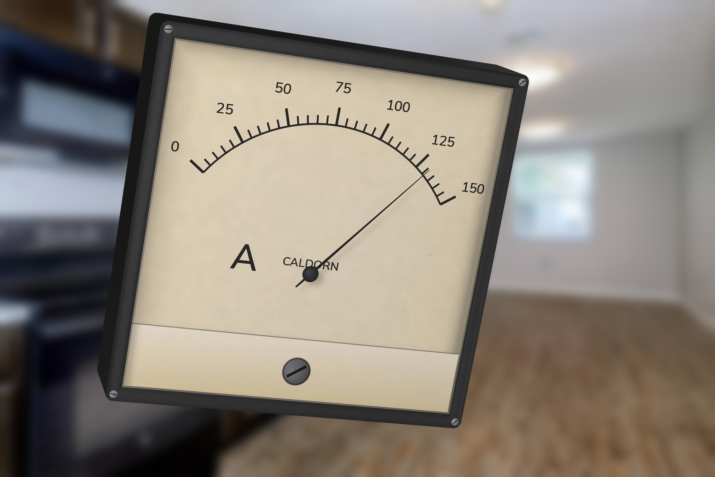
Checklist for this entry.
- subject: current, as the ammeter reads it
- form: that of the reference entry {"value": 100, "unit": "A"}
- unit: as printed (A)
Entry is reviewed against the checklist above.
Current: {"value": 130, "unit": "A"}
